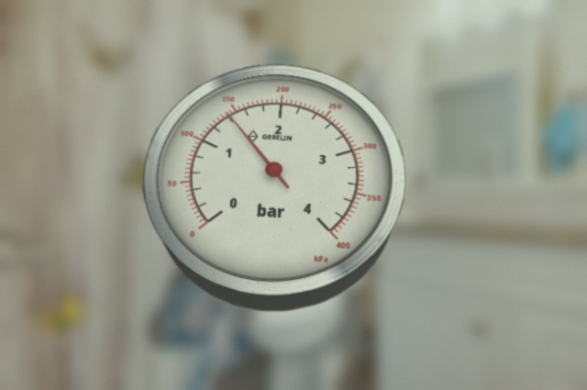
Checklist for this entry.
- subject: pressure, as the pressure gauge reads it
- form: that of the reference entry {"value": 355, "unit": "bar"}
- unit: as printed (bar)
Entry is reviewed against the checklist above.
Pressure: {"value": 1.4, "unit": "bar"}
